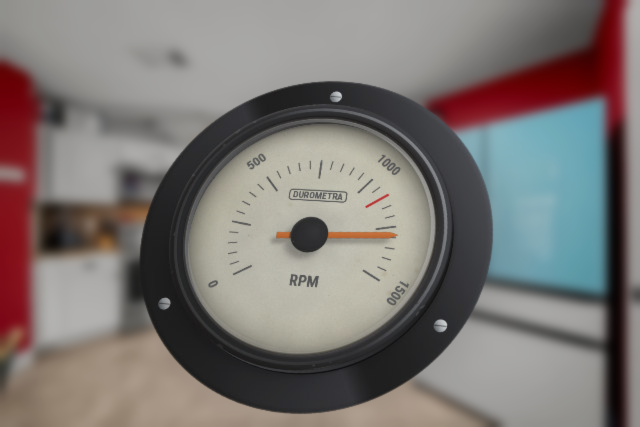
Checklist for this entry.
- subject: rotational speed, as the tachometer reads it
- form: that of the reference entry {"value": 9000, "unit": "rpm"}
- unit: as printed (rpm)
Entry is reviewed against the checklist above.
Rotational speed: {"value": 1300, "unit": "rpm"}
